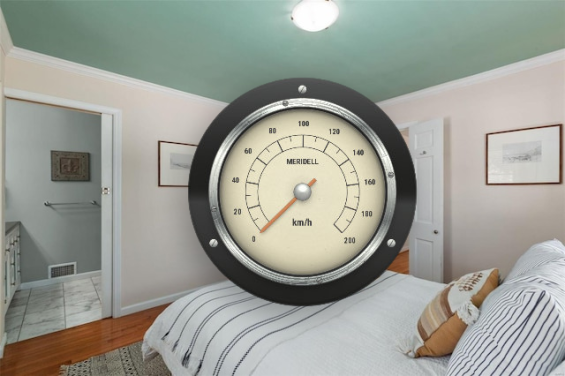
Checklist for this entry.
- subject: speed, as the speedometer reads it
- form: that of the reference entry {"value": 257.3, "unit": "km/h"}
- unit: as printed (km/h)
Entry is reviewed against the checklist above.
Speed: {"value": 0, "unit": "km/h"}
